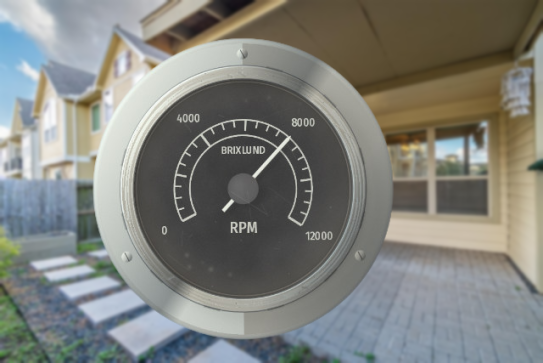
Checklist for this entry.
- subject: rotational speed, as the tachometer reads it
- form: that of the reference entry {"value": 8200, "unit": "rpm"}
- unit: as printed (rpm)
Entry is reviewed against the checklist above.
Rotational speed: {"value": 8000, "unit": "rpm"}
